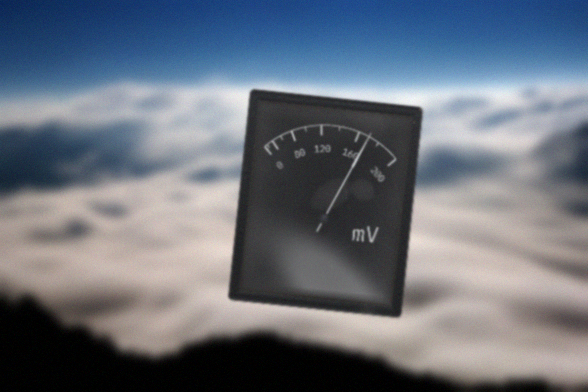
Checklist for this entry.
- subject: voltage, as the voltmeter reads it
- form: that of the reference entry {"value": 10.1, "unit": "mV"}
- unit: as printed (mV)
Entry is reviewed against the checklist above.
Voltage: {"value": 170, "unit": "mV"}
